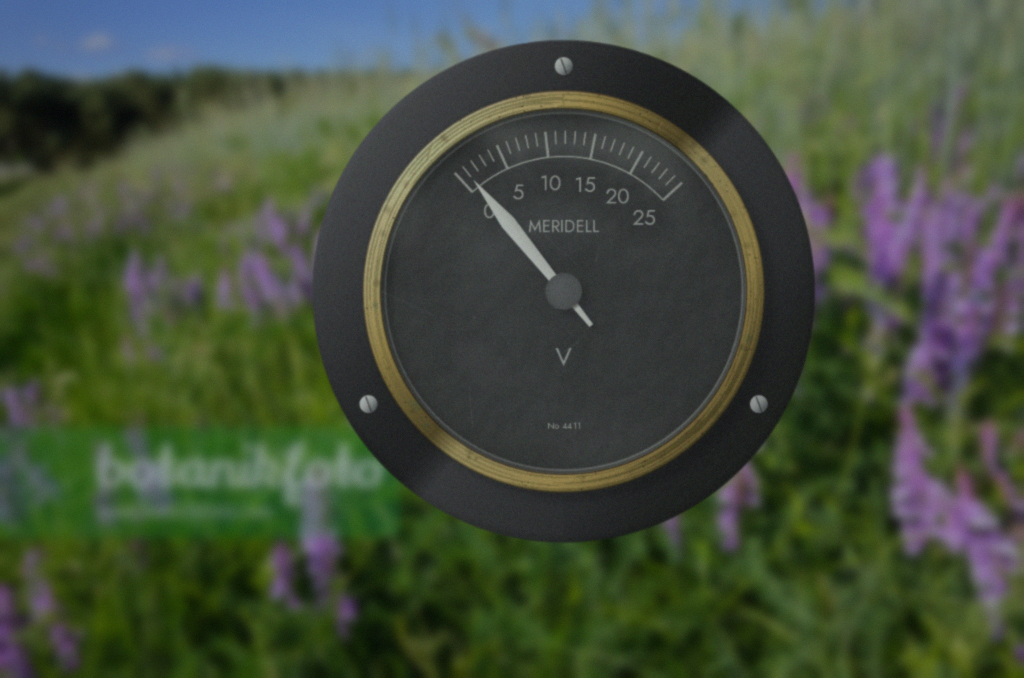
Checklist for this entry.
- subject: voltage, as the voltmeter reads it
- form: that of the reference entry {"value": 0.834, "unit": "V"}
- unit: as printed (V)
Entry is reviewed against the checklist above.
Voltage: {"value": 1, "unit": "V"}
